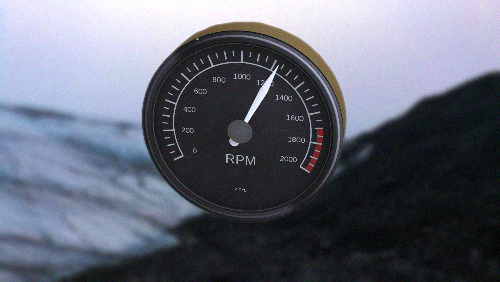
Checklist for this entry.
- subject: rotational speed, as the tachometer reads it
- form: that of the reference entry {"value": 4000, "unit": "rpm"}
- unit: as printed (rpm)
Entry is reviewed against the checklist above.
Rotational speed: {"value": 1225, "unit": "rpm"}
